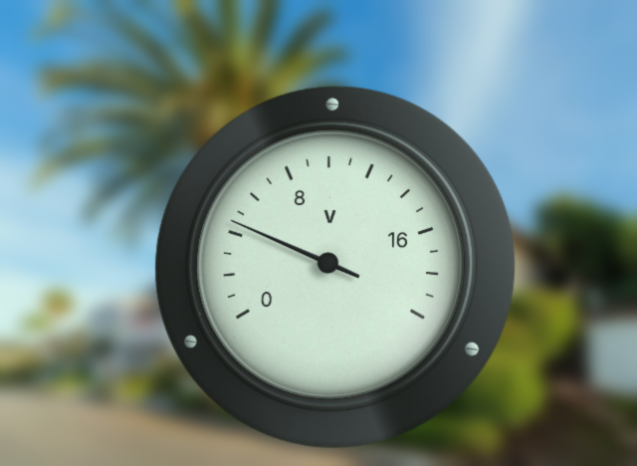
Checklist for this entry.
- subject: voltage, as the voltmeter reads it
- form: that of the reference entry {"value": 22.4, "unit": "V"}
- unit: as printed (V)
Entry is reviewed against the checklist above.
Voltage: {"value": 4.5, "unit": "V"}
